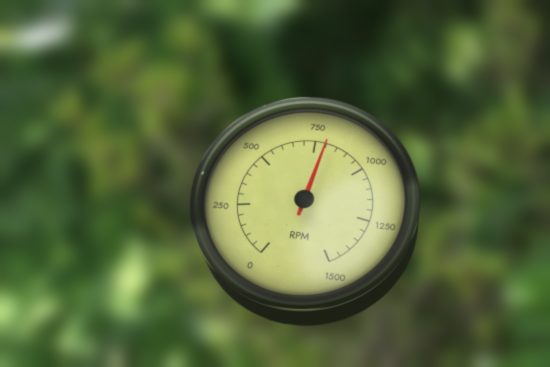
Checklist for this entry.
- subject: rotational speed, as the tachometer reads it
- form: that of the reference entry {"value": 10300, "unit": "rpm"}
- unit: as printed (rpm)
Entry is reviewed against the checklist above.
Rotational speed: {"value": 800, "unit": "rpm"}
